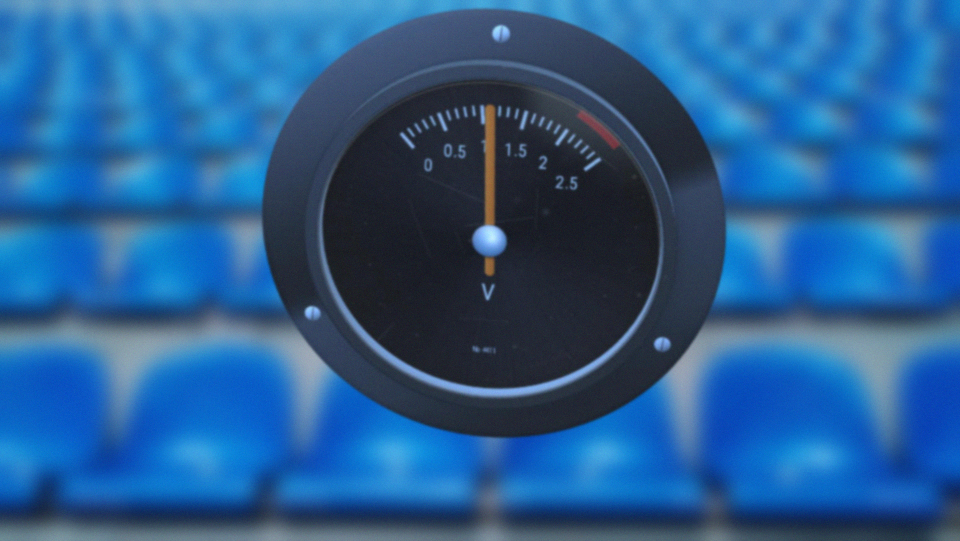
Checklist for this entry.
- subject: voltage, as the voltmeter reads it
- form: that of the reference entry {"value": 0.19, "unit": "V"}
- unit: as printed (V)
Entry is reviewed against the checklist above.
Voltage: {"value": 1.1, "unit": "V"}
